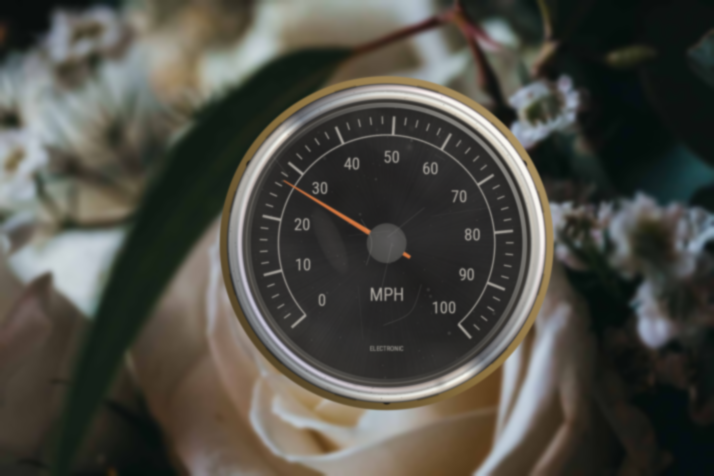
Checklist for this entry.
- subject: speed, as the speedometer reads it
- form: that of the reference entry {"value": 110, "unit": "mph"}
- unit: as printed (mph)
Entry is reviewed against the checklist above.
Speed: {"value": 27, "unit": "mph"}
